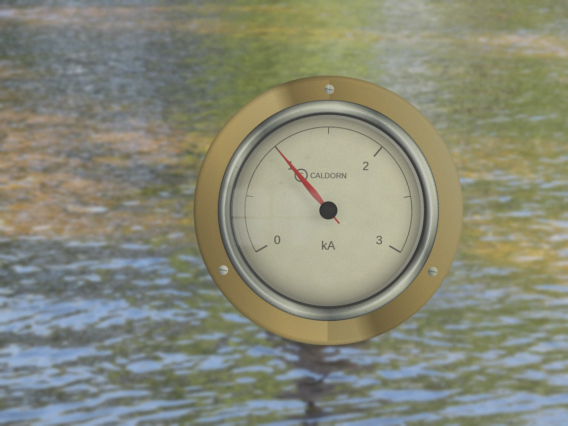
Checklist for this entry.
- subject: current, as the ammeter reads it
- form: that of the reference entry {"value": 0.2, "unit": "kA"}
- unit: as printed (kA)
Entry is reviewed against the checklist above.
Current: {"value": 1, "unit": "kA"}
